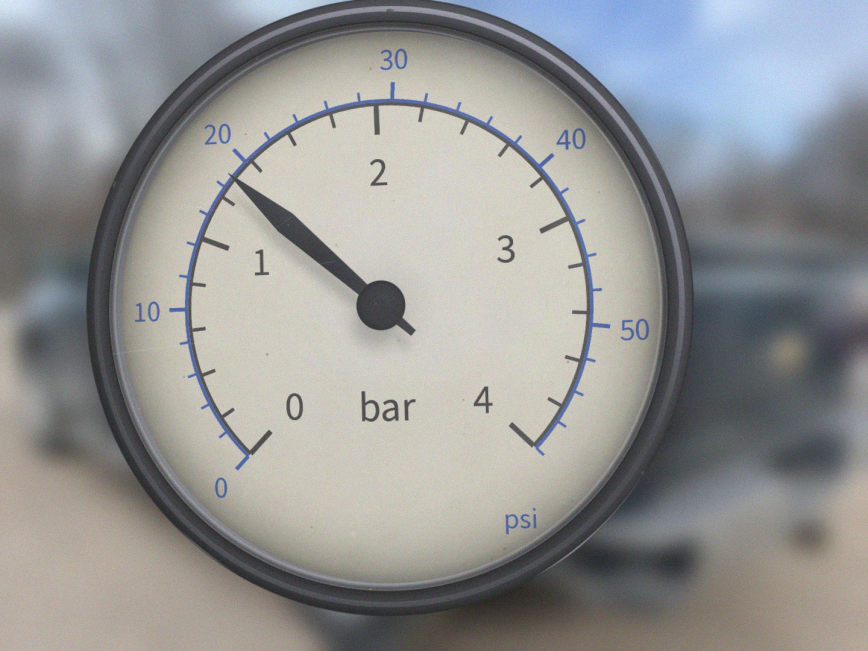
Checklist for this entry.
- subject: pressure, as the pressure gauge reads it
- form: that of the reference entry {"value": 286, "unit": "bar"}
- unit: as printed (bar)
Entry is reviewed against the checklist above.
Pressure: {"value": 1.3, "unit": "bar"}
